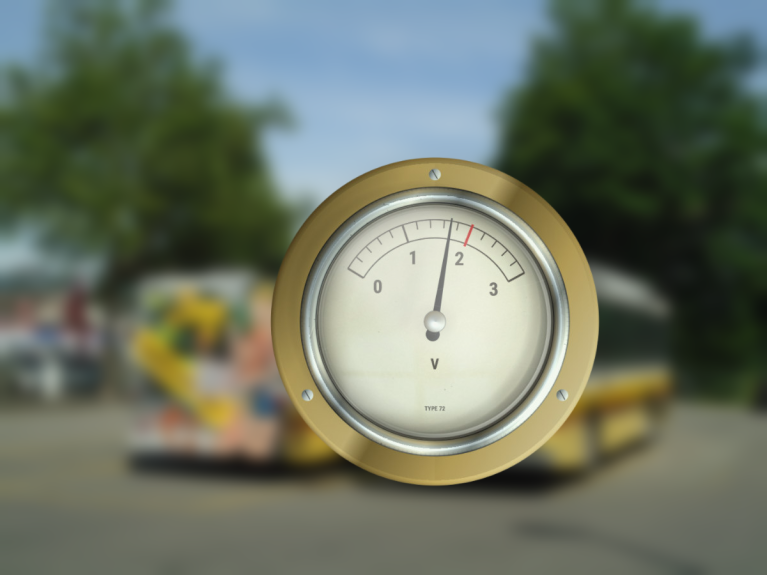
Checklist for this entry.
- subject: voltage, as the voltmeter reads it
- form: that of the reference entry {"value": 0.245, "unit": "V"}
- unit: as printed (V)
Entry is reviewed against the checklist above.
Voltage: {"value": 1.7, "unit": "V"}
